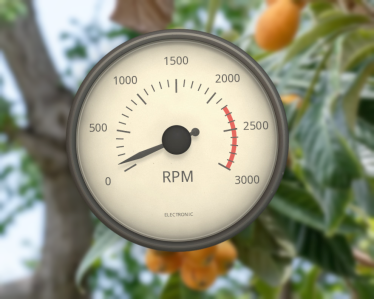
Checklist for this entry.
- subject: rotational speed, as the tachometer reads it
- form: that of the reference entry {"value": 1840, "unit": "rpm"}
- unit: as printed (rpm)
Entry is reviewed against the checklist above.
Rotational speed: {"value": 100, "unit": "rpm"}
